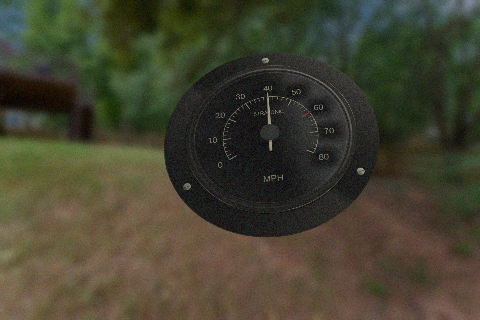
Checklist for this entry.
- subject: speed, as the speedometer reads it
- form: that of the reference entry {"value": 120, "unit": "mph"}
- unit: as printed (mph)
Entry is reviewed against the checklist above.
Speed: {"value": 40, "unit": "mph"}
